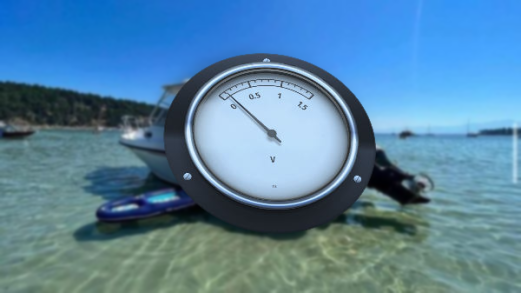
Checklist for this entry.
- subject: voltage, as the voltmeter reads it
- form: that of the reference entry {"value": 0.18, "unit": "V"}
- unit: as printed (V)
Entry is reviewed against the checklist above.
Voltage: {"value": 0.1, "unit": "V"}
